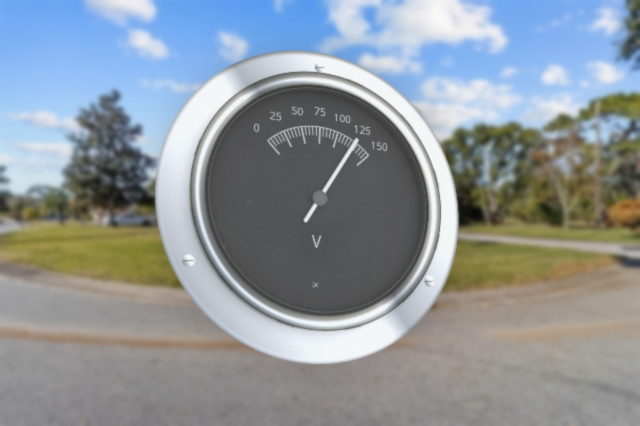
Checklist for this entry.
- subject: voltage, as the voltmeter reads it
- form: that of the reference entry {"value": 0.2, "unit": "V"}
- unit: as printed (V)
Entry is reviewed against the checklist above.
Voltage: {"value": 125, "unit": "V"}
